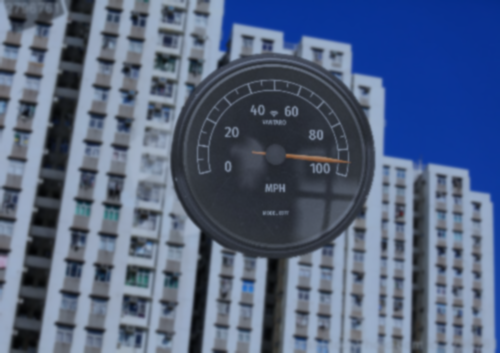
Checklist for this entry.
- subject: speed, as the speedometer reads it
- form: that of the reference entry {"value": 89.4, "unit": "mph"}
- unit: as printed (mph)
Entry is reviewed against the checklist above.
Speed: {"value": 95, "unit": "mph"}
